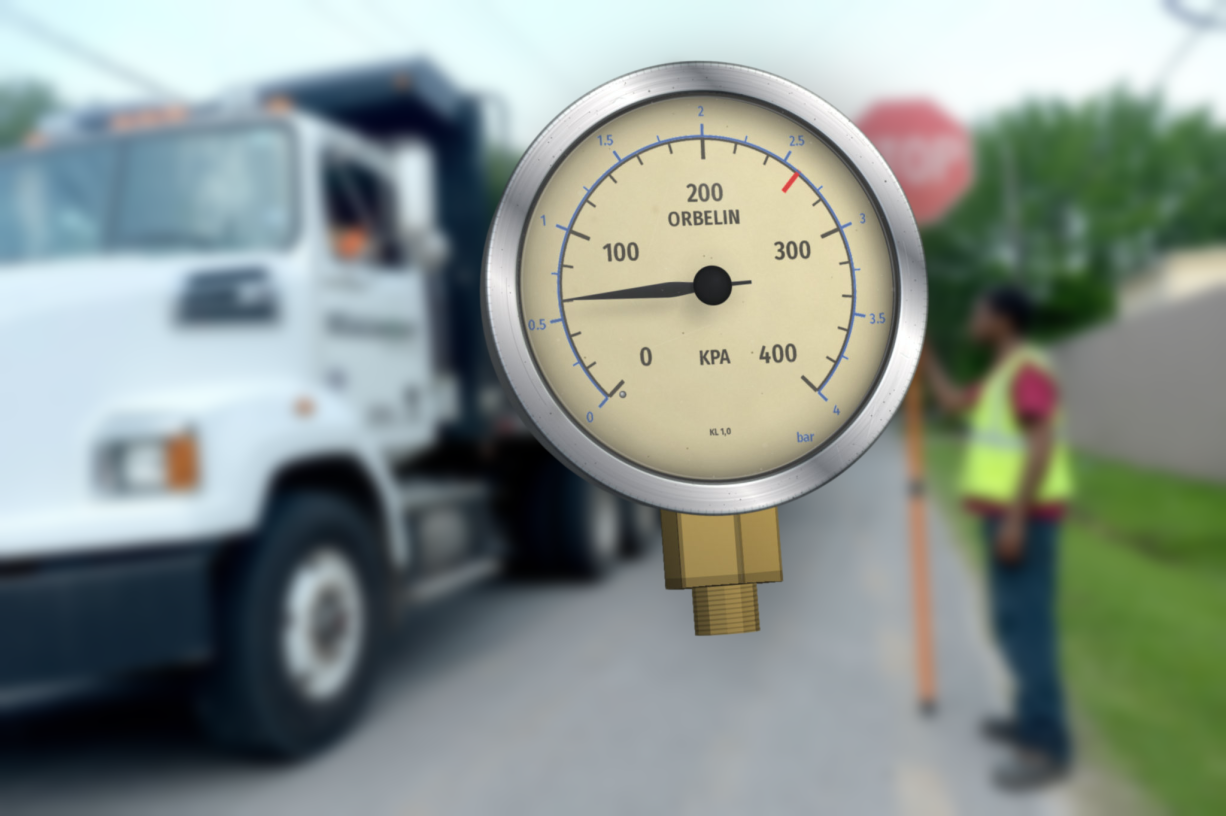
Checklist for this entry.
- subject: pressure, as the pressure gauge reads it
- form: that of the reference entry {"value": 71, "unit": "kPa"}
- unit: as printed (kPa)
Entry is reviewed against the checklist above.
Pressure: {"value": 60, "unit": "kPa"}
